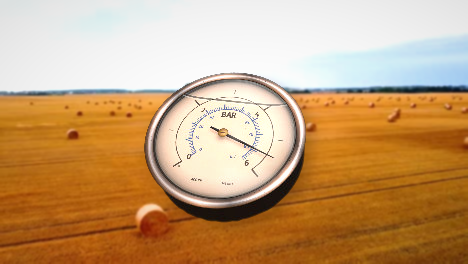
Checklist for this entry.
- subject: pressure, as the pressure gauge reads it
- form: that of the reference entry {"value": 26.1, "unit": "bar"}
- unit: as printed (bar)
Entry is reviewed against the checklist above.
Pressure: {"value": 5.5, "unit": "bar"}
